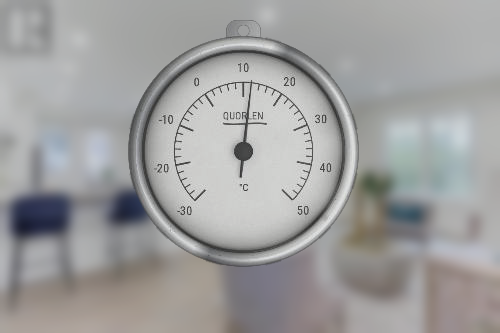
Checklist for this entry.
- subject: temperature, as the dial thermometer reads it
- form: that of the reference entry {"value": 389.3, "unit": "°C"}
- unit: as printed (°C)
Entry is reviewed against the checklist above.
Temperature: {"value": 12, "unit": "°C"}
